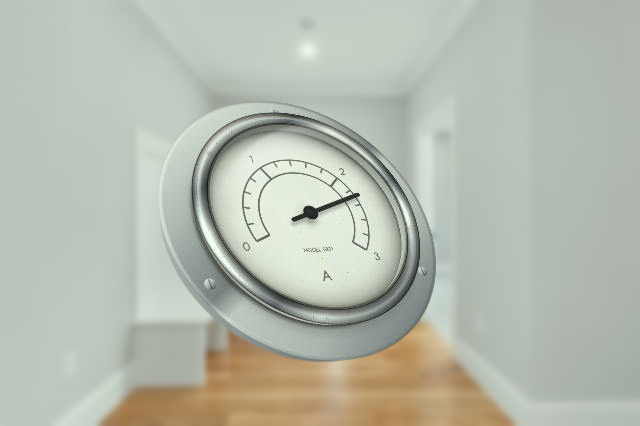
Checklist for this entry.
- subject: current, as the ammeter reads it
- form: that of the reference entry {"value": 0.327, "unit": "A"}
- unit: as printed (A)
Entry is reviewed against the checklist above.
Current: {"value": 2.3, "unit": "A"}
